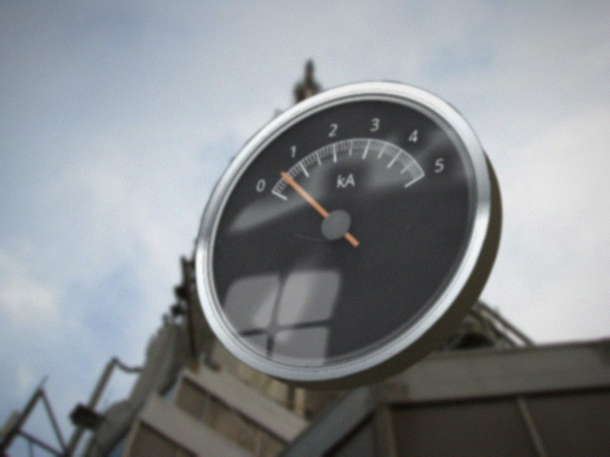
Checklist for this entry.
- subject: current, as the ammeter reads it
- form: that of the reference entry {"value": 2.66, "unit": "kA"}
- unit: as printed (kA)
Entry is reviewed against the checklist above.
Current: {"value": 0.5, "unit": "kA"}
